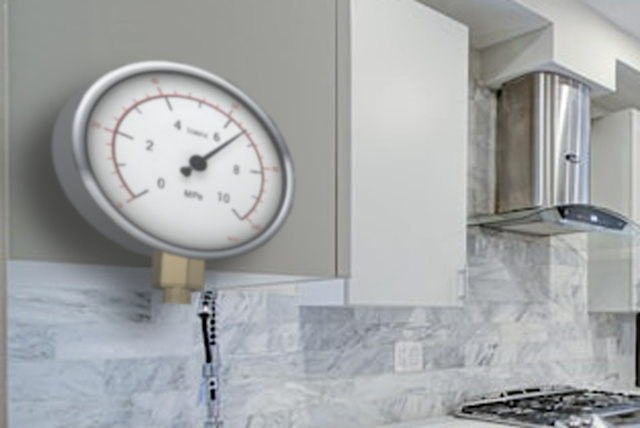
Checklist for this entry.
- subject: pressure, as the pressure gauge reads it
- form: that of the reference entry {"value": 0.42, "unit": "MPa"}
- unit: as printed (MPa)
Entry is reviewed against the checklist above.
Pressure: {"value": 6.5, "unit": "MPa"}
